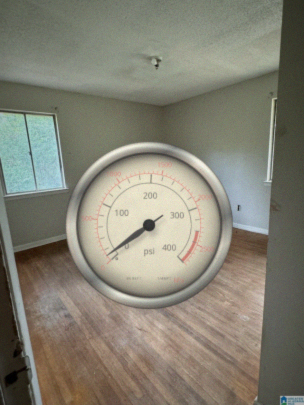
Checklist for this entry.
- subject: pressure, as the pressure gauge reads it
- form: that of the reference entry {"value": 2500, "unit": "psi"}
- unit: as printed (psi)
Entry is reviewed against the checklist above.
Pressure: {"value": 10, "unit": "psi"}
